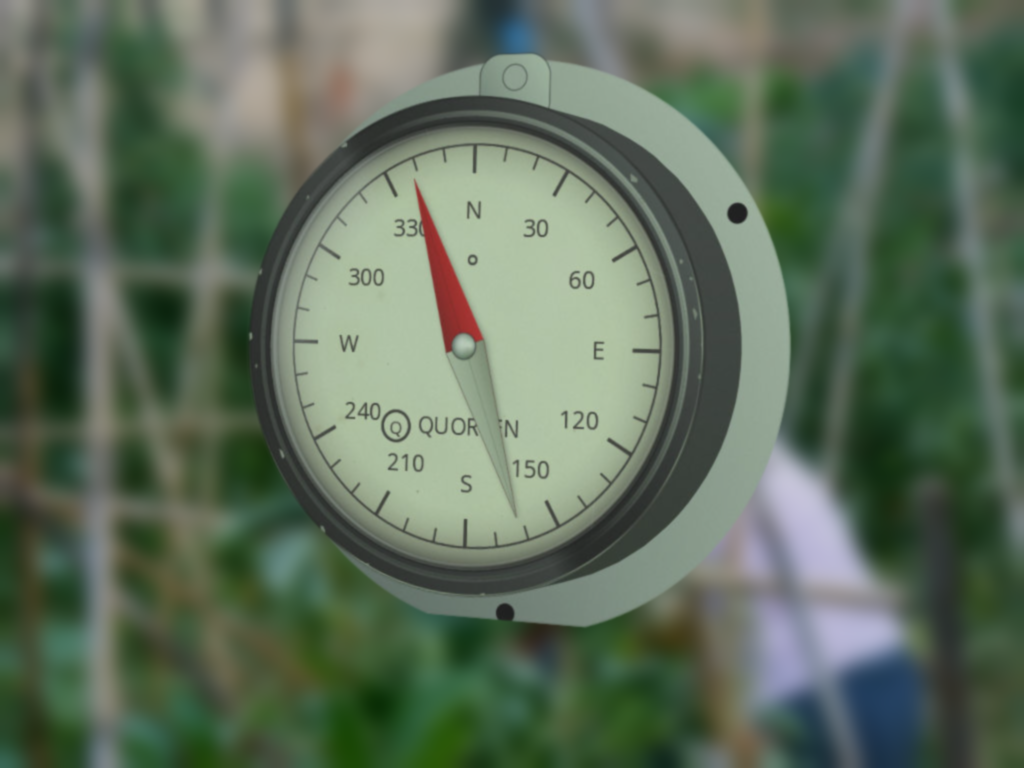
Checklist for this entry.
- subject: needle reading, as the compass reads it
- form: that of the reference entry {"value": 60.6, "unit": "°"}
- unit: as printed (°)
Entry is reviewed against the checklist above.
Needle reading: {"value": 340, "unit": "°"}
